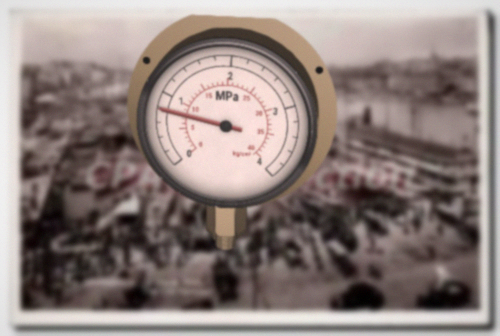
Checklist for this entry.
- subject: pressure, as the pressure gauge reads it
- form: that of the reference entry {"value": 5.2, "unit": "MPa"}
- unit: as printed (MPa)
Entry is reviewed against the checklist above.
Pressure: {"value": 0.8, "unit": "MPa"}
